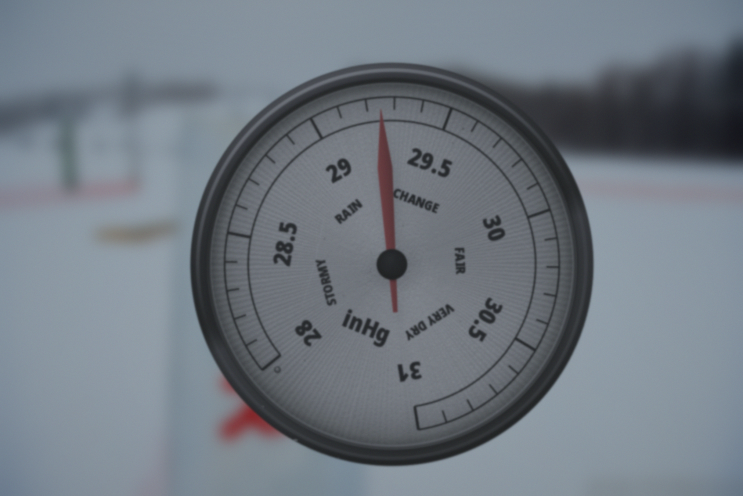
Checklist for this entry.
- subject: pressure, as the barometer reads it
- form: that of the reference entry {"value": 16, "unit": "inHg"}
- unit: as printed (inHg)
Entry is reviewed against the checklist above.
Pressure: {"value": 29.25, "unit": "inHg"}
